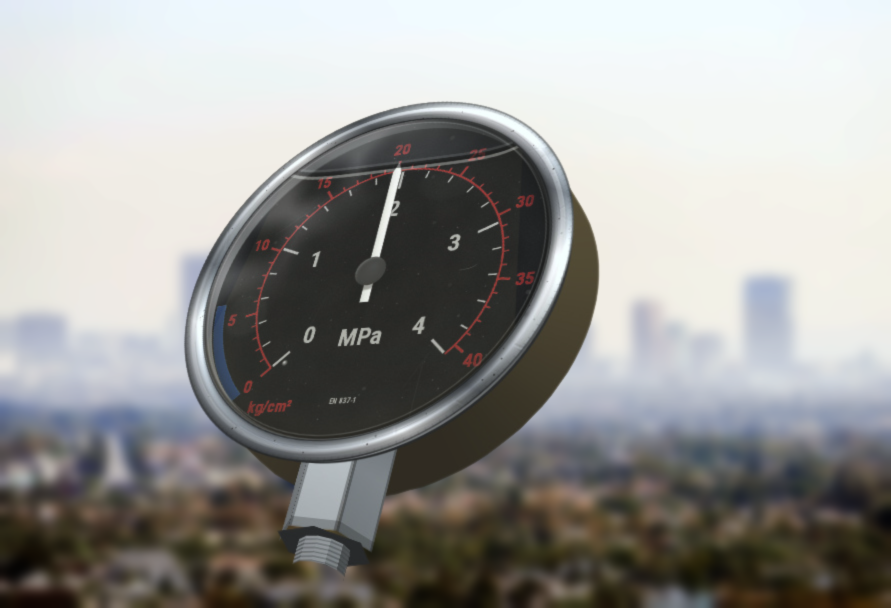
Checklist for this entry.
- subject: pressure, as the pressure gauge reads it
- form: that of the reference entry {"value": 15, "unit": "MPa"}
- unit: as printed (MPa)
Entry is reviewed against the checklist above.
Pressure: {"value": 2, "unit": "MPa"}
